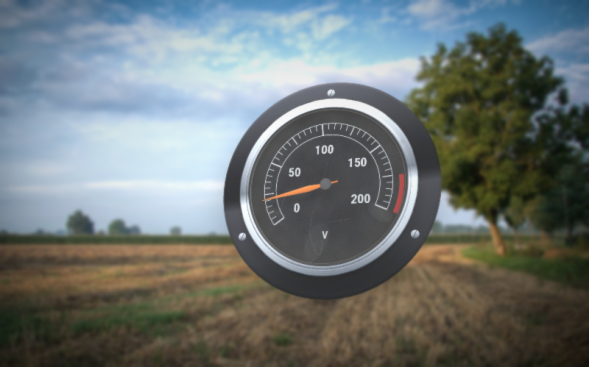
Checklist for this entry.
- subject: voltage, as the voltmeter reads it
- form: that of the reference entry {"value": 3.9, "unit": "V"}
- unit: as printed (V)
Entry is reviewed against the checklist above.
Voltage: {"value": 20, "unit": "V"}
